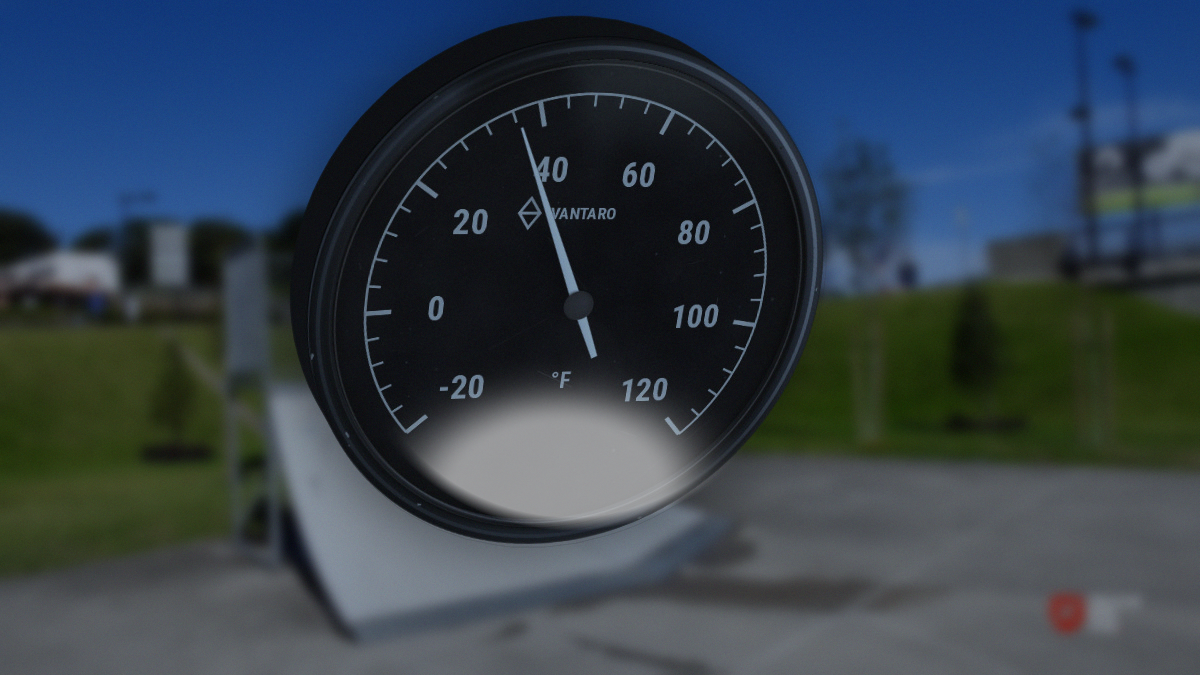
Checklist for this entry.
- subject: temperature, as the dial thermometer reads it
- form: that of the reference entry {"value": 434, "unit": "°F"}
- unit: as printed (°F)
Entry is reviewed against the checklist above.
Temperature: {"value": 36, "unit": "°F"}
